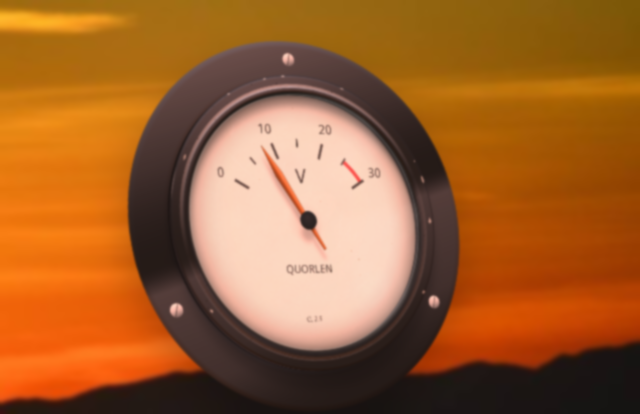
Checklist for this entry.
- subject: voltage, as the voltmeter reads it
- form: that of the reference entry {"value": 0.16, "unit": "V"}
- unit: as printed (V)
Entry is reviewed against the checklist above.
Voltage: {"value": 7.5, "unit": "V"}
